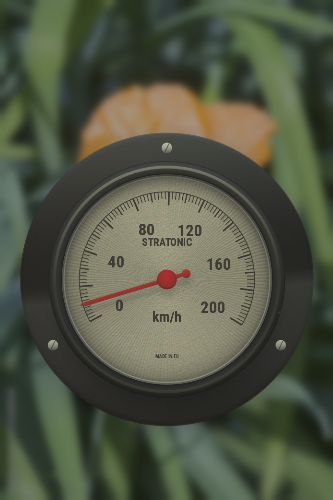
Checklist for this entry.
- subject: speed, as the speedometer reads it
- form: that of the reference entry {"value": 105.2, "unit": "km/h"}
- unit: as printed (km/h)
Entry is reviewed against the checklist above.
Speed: {"value": 10, "unit": "km/h"}
